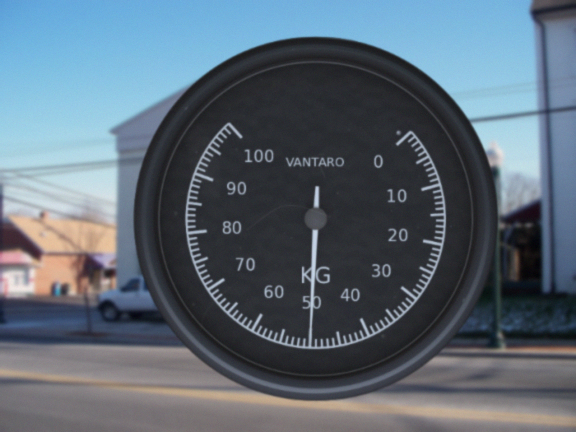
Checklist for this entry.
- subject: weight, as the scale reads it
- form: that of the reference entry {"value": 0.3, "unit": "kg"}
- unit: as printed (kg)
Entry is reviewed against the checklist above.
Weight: {"value": 50, "unit": "kg"}
